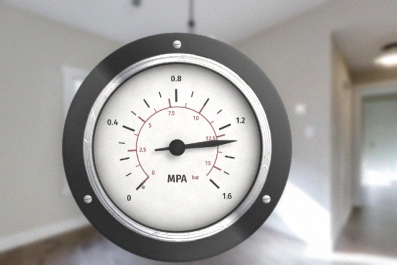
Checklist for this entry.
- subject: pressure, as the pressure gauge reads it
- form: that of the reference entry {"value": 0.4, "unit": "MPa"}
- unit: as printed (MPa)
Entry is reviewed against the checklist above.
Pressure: {"value": 1.3, "unit": "MPa"}
